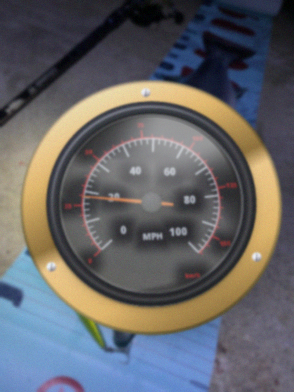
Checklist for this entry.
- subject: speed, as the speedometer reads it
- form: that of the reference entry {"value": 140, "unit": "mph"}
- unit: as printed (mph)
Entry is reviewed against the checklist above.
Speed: {"value": 18, "unit": "mph"}
